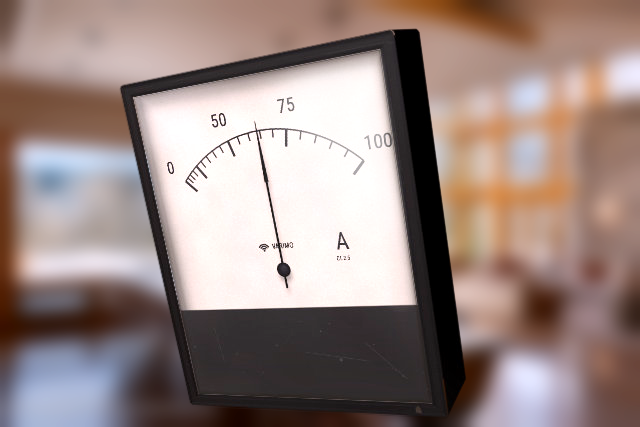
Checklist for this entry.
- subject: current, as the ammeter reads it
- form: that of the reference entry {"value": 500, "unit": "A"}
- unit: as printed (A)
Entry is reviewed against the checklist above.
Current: {"value": 65, "unit": "A"}
